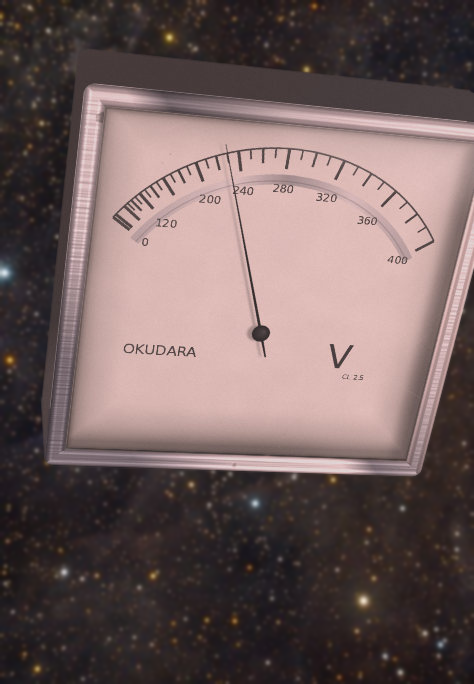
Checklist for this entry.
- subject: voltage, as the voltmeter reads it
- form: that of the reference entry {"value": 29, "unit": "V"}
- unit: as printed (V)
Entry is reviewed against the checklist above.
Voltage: {"value": 230, "unit": "V"}
